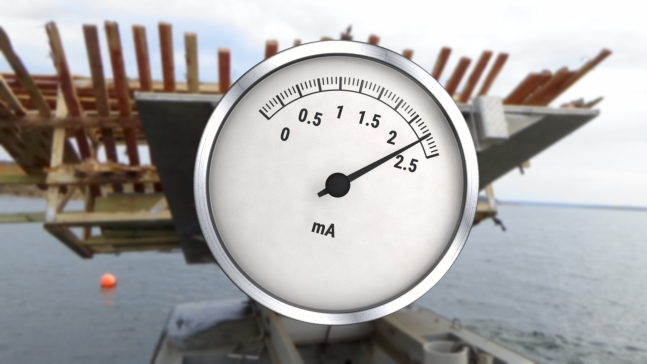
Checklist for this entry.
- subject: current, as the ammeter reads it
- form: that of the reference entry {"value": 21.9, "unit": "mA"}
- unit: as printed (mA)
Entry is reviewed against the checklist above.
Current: {"value": 2.25, "unit": "mA"}
